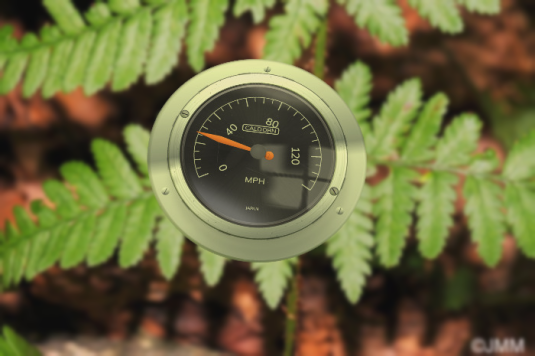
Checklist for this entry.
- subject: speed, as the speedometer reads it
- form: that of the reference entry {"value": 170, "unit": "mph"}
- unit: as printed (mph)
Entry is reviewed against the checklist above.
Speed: {"value": 25, "unit": "mph"}
